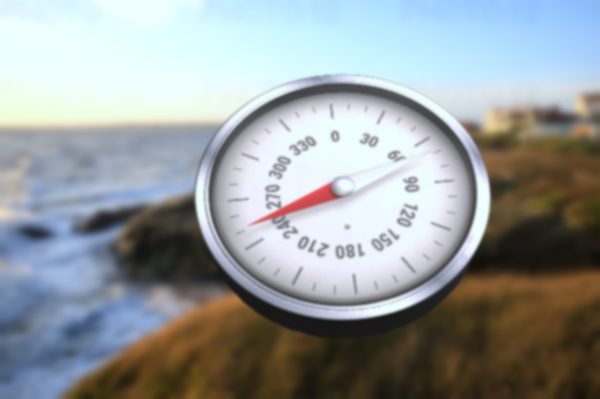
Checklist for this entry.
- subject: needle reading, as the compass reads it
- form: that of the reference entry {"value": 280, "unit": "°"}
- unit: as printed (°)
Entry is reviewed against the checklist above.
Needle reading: {"value": 250, "unit": "°"}
